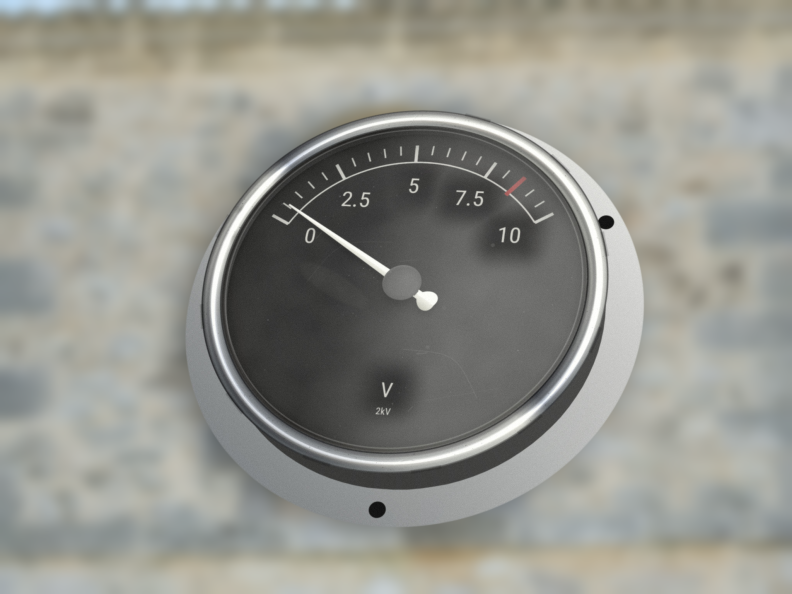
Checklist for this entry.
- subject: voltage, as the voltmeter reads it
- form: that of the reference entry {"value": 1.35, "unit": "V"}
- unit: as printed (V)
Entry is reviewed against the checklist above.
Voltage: {"value": 0.5, "unit": "V"}
